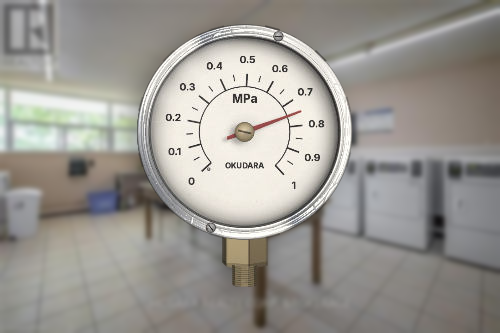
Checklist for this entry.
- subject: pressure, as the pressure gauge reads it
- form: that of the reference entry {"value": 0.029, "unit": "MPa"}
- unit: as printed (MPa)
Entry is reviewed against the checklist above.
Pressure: {"value": 0.75, "unit": "MPa"}
